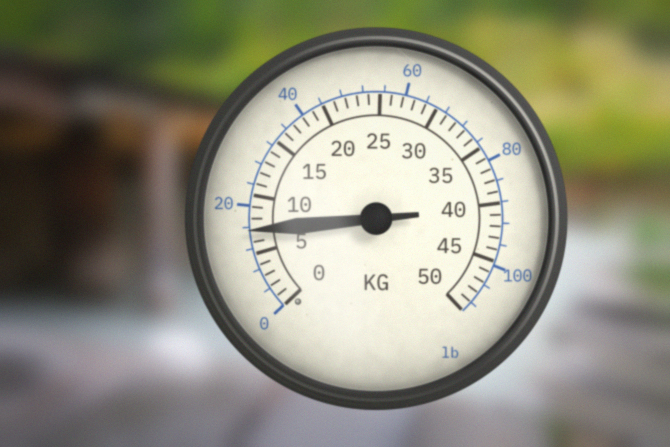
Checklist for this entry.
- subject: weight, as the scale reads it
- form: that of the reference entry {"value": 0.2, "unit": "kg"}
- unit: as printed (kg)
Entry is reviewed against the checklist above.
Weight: {"value": 7, "unit": "kg"}
